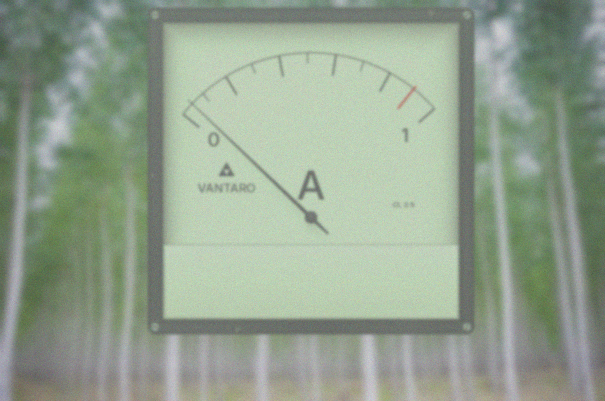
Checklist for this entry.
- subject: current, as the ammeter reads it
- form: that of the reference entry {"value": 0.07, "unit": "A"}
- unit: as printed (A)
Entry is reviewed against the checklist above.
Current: {"value": 0.05, "unit": "A"}
